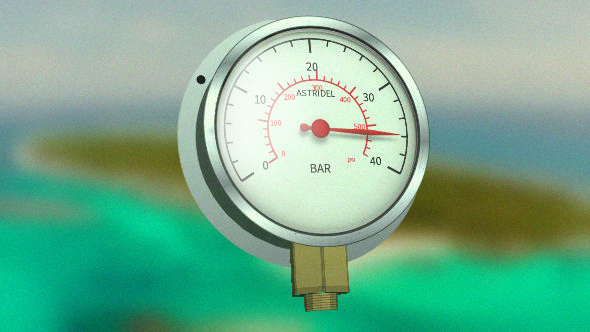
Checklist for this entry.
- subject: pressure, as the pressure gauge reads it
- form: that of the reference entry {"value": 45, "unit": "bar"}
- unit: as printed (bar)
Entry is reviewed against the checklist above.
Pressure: {"value": 36, "unit": "bar"}
